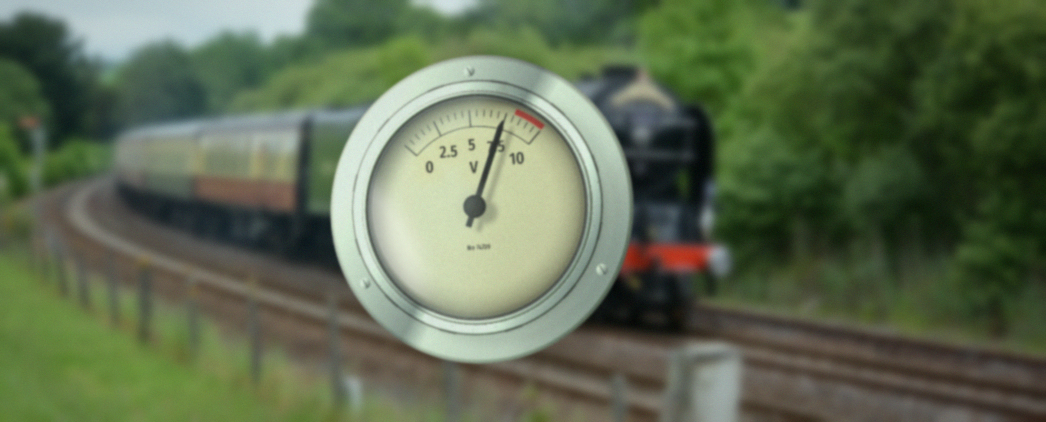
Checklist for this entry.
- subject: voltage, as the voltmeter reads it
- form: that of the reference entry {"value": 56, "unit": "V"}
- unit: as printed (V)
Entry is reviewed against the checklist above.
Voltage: {"value": 7.5, "unit": "V"}
